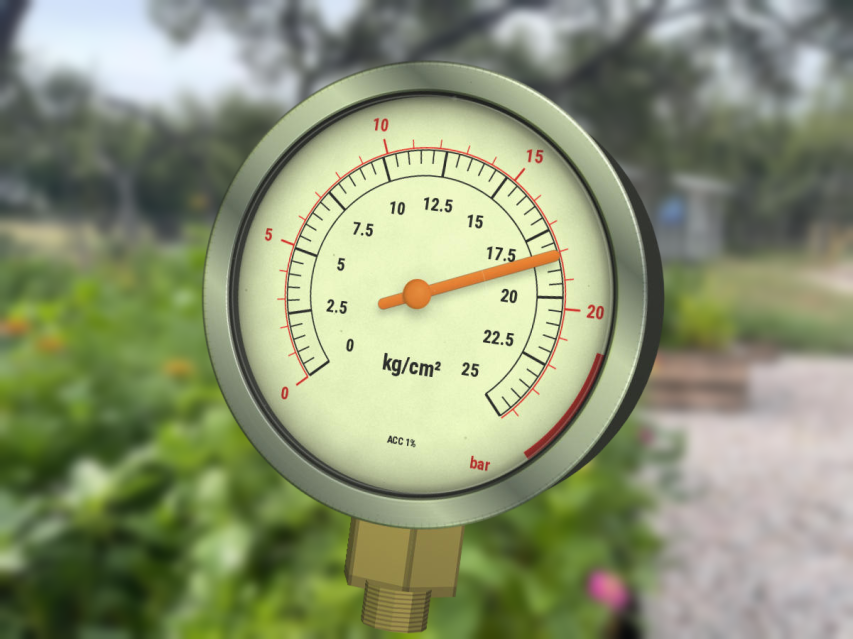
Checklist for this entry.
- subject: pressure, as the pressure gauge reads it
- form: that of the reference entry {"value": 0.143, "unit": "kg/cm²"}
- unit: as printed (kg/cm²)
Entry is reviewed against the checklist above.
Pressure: {"value": 18.5, "unit": "kg/cm²"}
